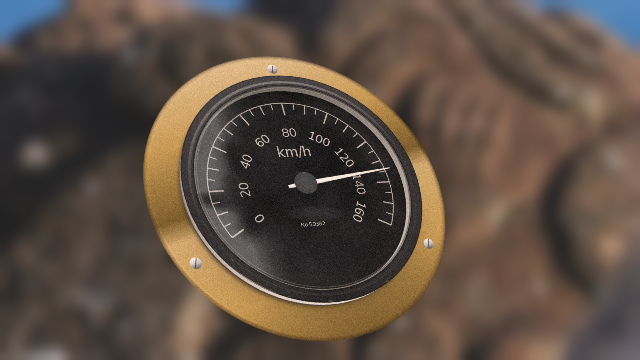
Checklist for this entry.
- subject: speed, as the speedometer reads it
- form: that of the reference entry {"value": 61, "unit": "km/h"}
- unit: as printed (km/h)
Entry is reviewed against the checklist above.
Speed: {"value": 135, "unit": "km/h"}
